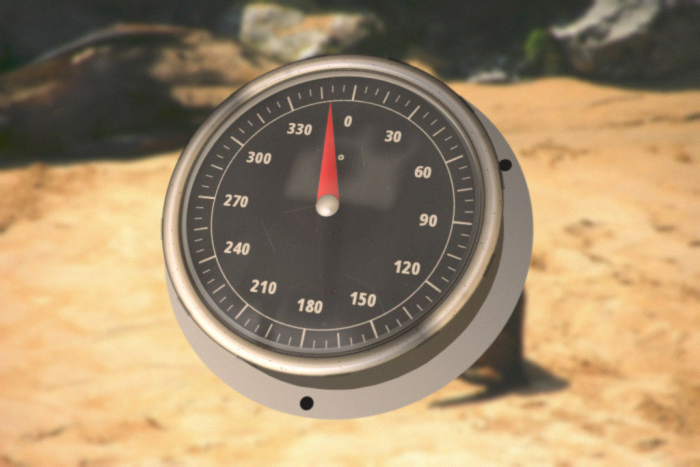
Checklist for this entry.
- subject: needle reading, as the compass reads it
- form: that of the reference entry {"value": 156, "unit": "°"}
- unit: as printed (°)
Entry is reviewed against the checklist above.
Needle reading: {"value": 350, "unit": "°"}
